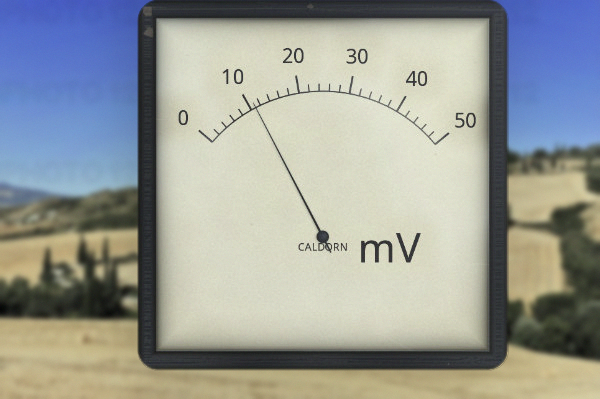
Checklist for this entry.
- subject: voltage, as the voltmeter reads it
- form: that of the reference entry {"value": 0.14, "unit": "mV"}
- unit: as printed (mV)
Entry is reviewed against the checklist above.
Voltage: {"value": 11, "unit": "mV"}
